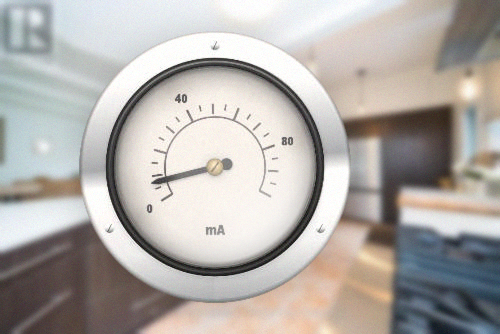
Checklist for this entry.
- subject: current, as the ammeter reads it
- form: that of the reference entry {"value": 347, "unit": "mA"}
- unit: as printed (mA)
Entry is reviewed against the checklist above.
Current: {"value": 7.5, "unit": "mA"}
